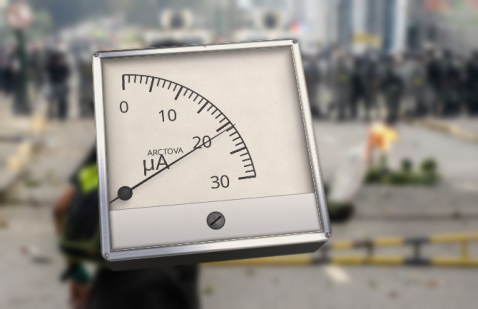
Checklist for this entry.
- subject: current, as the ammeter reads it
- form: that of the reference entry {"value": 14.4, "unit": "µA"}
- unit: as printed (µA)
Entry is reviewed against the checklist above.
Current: {"value": 21, "unit": "µA"}
